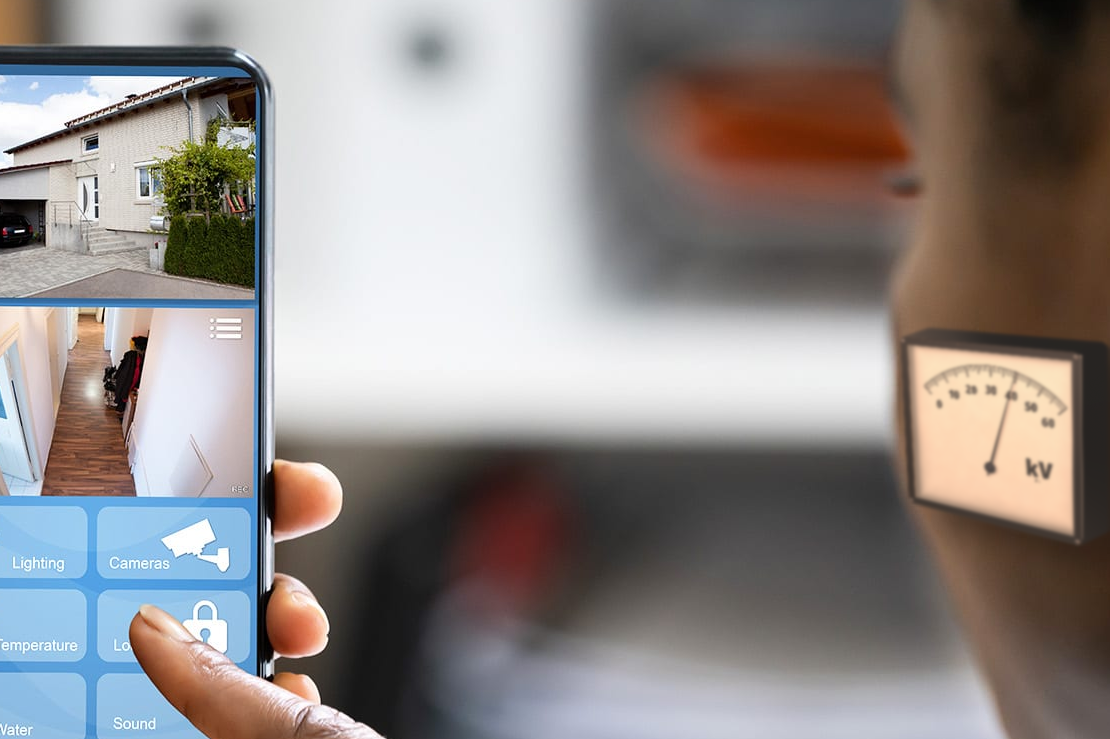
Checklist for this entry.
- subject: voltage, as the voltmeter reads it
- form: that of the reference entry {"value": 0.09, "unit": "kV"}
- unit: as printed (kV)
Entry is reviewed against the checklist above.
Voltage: {"value": 40, "unit": "kV"}
